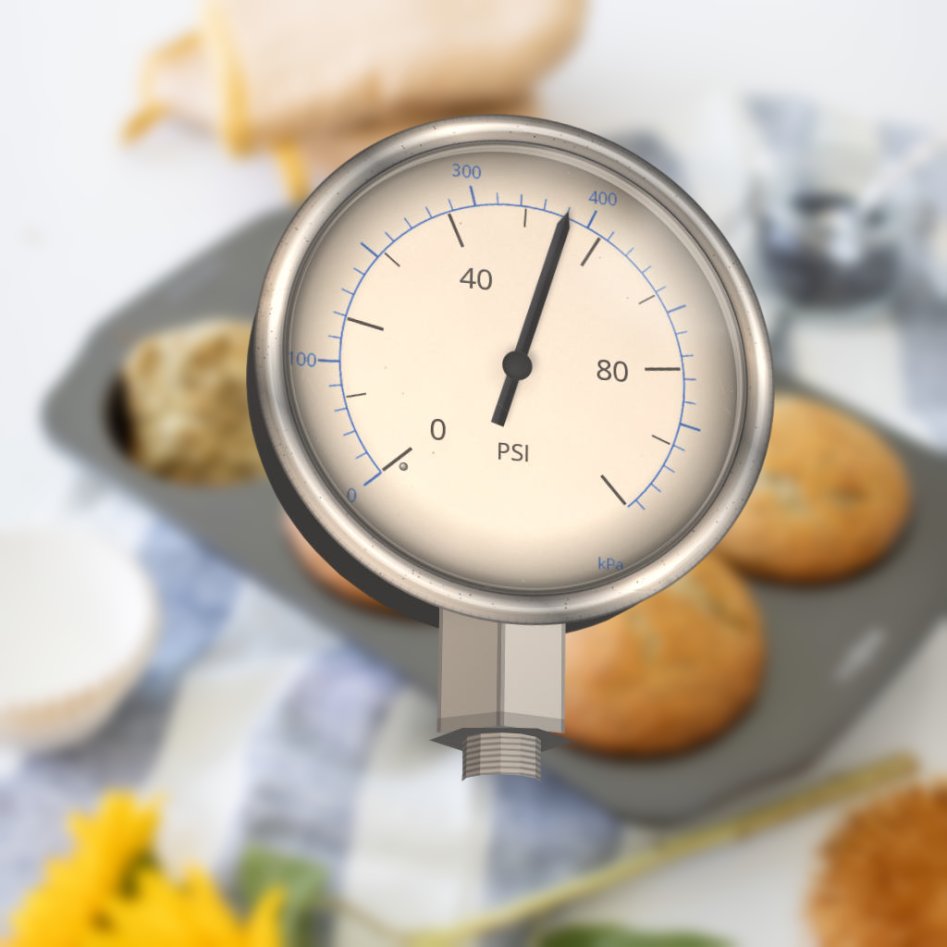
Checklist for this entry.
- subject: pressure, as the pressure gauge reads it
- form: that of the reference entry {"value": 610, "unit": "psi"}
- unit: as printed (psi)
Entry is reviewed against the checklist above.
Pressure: {"value": 55, "unit": "psi"}
